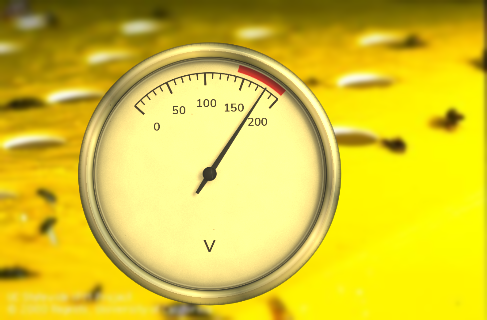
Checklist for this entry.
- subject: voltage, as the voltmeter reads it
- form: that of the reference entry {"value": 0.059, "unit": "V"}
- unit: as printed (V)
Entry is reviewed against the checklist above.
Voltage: {"value": 180, "unit": "V"}
